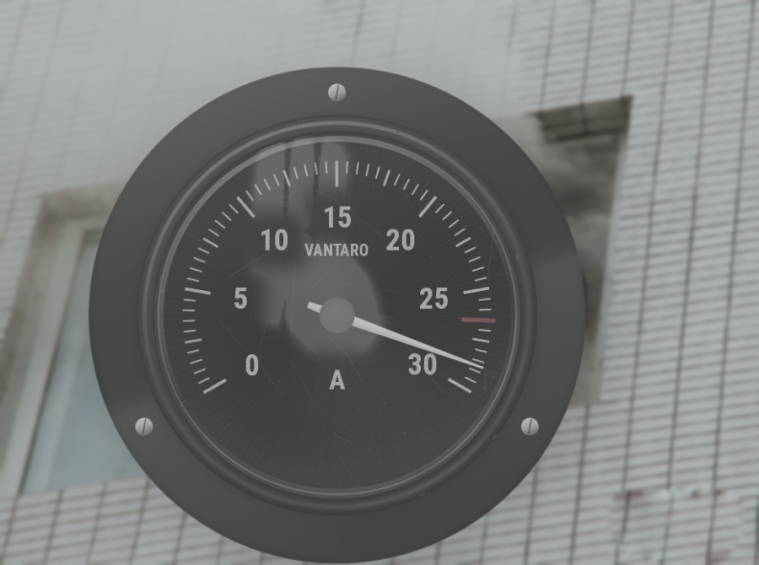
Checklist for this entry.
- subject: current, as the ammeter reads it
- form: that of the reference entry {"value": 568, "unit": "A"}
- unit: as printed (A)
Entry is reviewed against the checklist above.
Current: {"value": 28.75, "unit": "A"}
